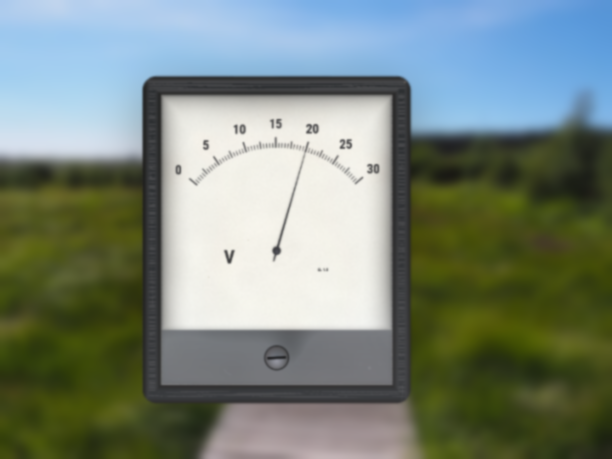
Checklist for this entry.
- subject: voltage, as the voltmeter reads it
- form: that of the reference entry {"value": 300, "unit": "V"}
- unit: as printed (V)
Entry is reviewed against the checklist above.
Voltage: {"value": 20, "unit": "V"}
